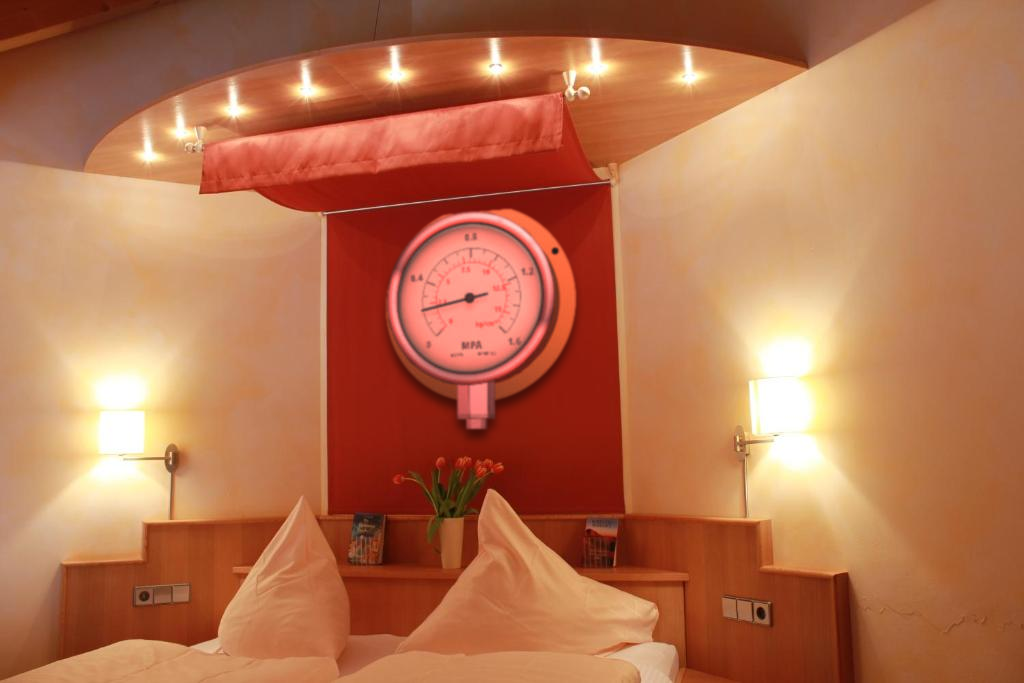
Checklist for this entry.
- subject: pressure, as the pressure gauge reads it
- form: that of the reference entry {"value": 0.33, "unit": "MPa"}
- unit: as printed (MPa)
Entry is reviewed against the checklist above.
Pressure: {"value": 0.2, "unit": "MPa"}
